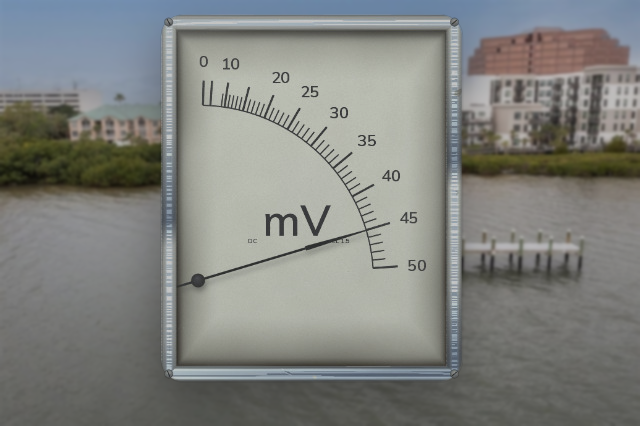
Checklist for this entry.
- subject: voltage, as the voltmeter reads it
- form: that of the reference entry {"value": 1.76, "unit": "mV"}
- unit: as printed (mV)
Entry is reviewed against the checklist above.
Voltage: {"value": 45, "unit": "mV"}
